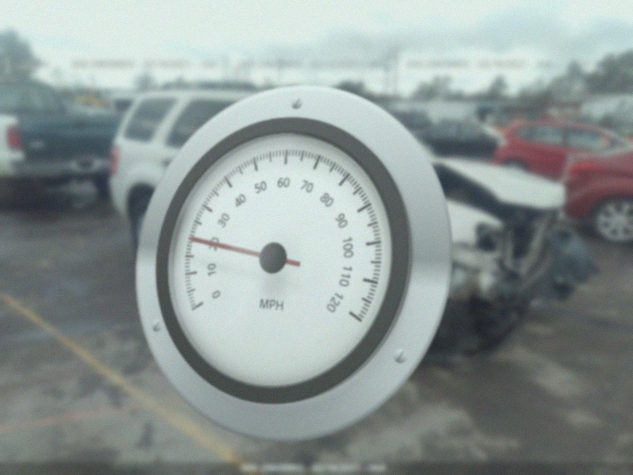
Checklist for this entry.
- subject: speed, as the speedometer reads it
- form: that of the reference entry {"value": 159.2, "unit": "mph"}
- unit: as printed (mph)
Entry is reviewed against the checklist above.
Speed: {"value": 20, "unit": "mph"}
